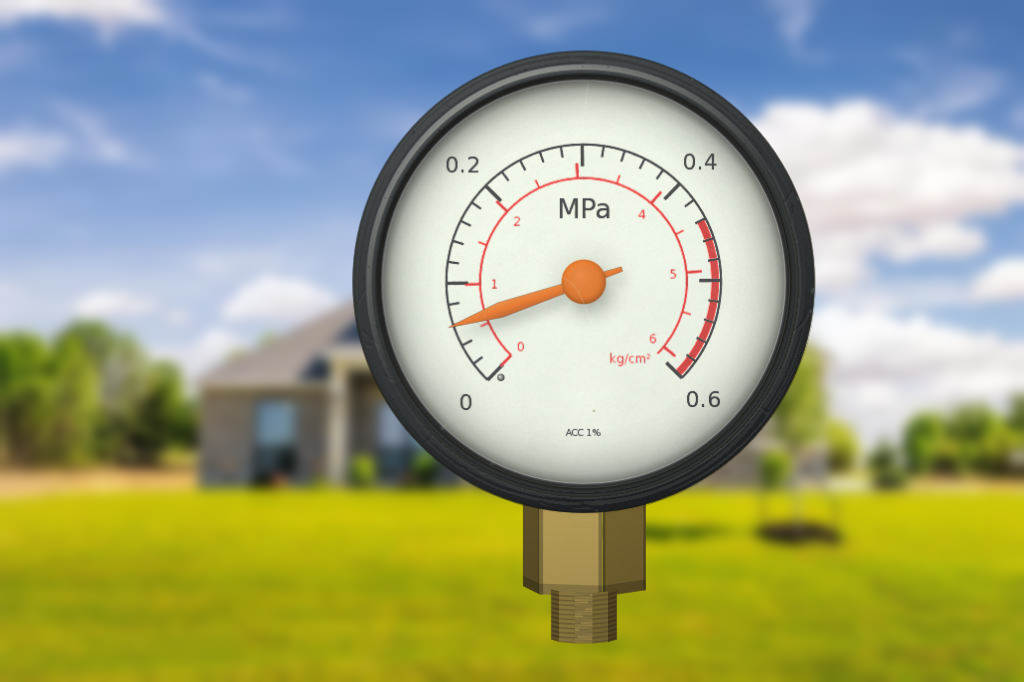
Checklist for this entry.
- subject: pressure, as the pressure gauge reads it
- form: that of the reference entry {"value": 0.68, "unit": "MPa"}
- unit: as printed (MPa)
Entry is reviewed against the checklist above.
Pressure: {"value": 0.06, "unit": "MPa"}
